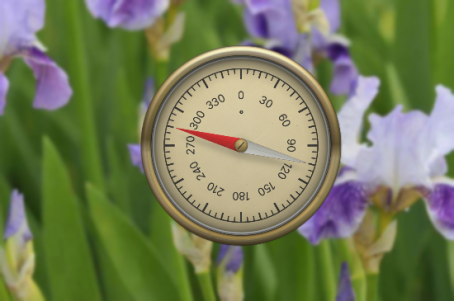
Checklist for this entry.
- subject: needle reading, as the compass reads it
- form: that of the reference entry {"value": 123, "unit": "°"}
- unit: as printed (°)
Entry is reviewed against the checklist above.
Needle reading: {"value": 285, "unit": "°"}
